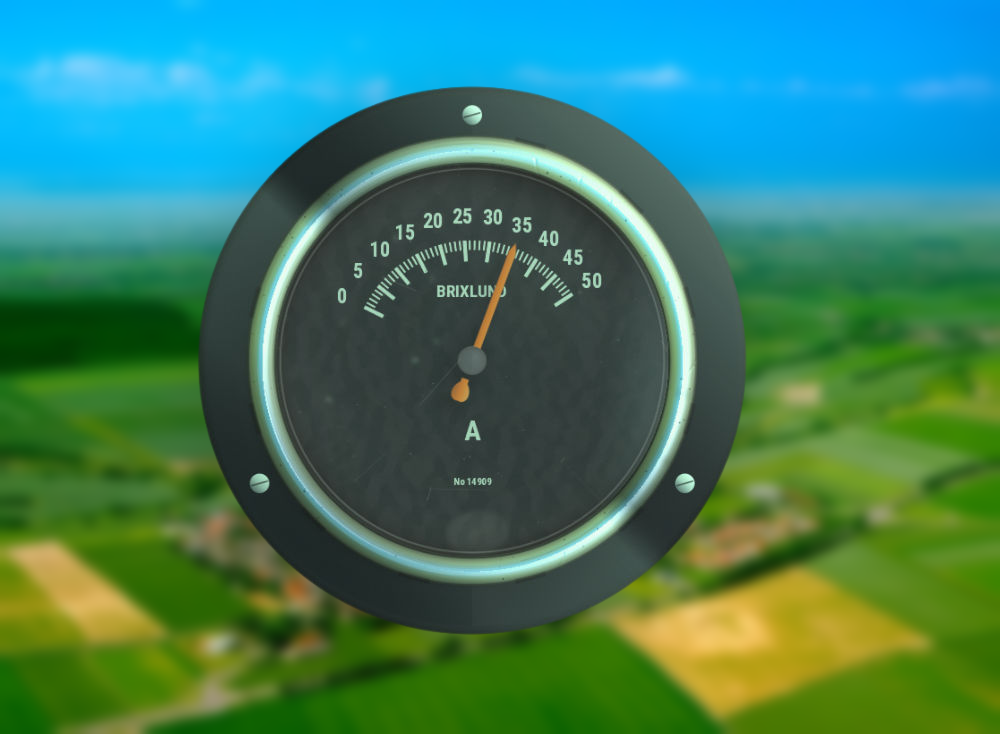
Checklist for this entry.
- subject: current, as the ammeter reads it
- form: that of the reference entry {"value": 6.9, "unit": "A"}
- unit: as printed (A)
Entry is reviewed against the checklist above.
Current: {"value": 35, "unit": "A"}
